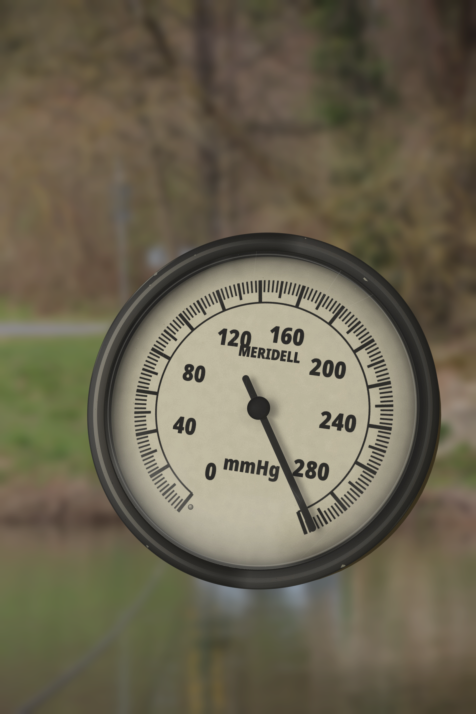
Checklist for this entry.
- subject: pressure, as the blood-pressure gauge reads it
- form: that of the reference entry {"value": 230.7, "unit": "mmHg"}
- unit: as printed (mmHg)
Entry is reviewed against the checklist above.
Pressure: {"value": 296, "unit": "mmHg"}
